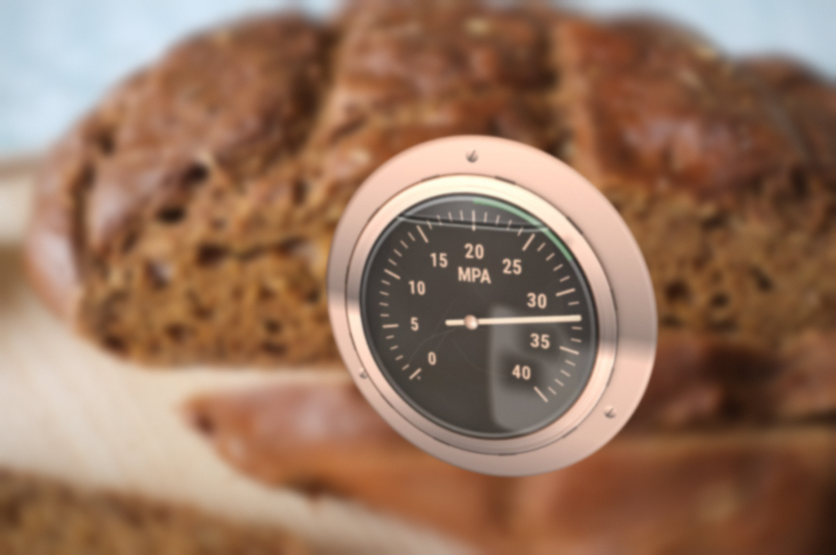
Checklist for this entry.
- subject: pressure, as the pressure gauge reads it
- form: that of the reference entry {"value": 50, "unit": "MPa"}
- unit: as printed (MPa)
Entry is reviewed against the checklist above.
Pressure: {"value": 32, "unit": "MPa"}
